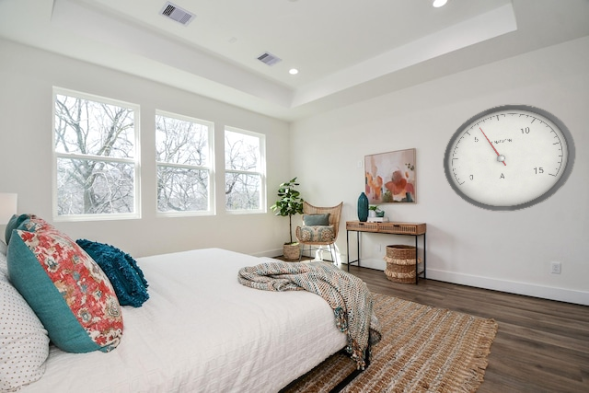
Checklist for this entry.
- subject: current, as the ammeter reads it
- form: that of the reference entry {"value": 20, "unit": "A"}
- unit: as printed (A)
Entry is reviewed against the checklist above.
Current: {"value": 6, "unit": "A"}
